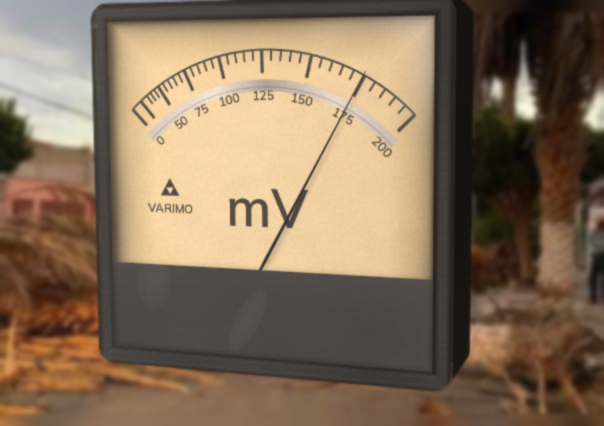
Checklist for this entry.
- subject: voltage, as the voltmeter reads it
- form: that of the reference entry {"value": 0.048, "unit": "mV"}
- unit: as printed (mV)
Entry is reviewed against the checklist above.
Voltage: {"value": 175, "unit": "mV"}
